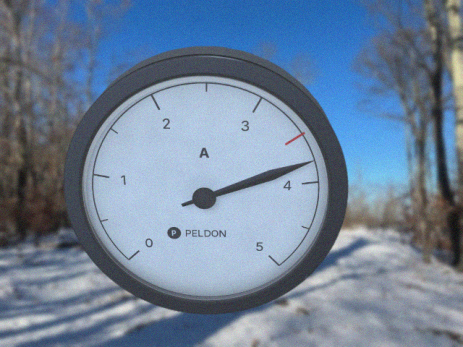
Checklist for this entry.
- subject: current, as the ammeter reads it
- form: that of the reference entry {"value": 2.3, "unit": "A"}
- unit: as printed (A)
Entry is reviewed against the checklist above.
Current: {"value": 3.75, "unit": "A"}
